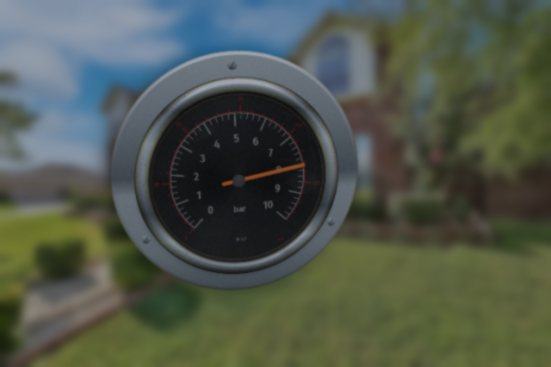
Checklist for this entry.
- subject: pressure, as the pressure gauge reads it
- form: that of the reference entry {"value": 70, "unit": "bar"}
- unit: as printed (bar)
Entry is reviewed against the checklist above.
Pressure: {"value": 8, "unit": "bar"}
